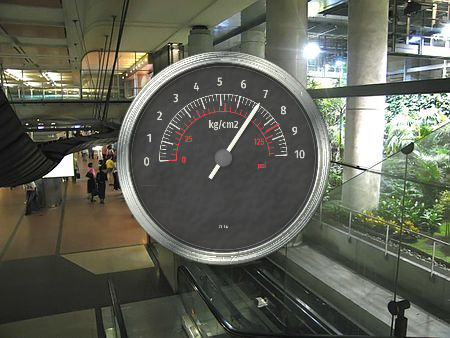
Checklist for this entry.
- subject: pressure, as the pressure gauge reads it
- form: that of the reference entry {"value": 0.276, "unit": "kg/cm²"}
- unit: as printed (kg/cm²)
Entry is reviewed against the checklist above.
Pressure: {"value": 7, "unit": "kg/cm²"}
